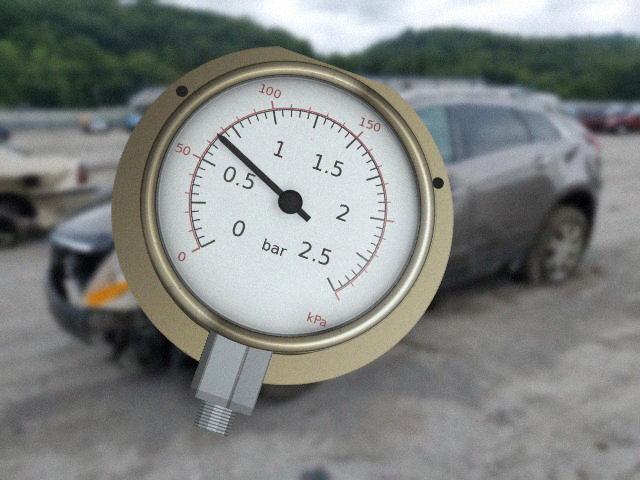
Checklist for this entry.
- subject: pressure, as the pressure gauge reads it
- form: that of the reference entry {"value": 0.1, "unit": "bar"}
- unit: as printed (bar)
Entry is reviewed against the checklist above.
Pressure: {"value": 0.65, "unit": "bar"}
